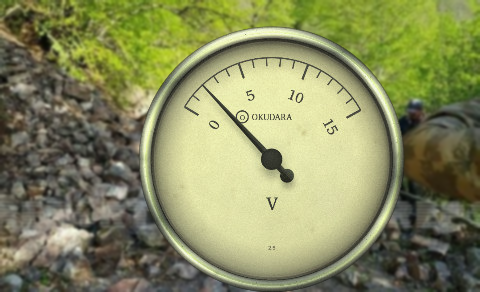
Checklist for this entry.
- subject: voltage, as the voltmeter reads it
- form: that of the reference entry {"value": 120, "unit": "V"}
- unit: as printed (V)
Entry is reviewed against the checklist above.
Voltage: {"value": 2, "unit": "V"}
